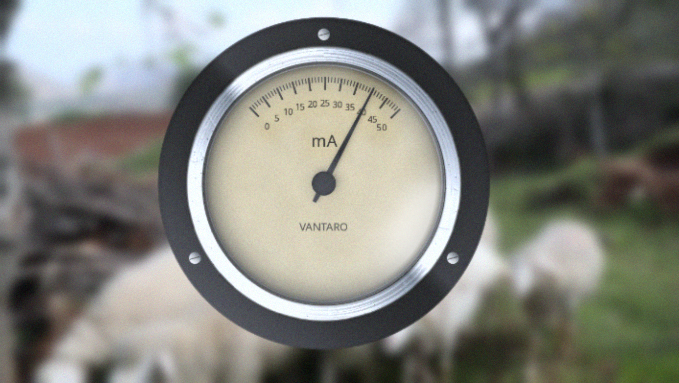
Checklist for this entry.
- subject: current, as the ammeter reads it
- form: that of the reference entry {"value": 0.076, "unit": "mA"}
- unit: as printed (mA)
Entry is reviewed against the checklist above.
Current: {"value": 40, "unit": "mA"}
